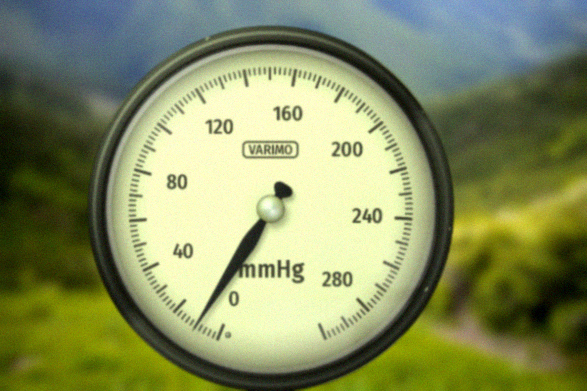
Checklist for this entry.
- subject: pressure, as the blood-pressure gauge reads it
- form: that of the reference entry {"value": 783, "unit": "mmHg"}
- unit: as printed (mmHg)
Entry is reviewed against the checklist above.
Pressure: {"value": 10, "unit": "mmHg"}
